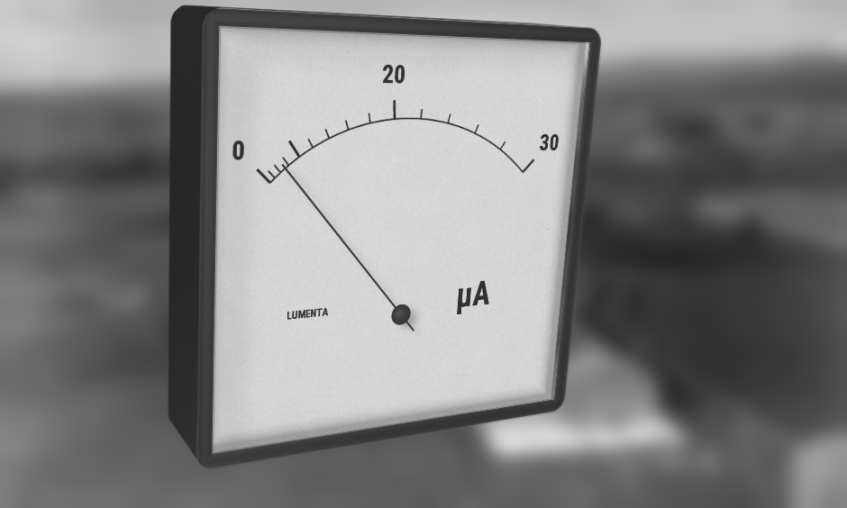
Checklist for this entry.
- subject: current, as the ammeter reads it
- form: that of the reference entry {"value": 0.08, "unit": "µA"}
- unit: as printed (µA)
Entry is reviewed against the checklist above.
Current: {"value": 7, "unit": "µA"}
